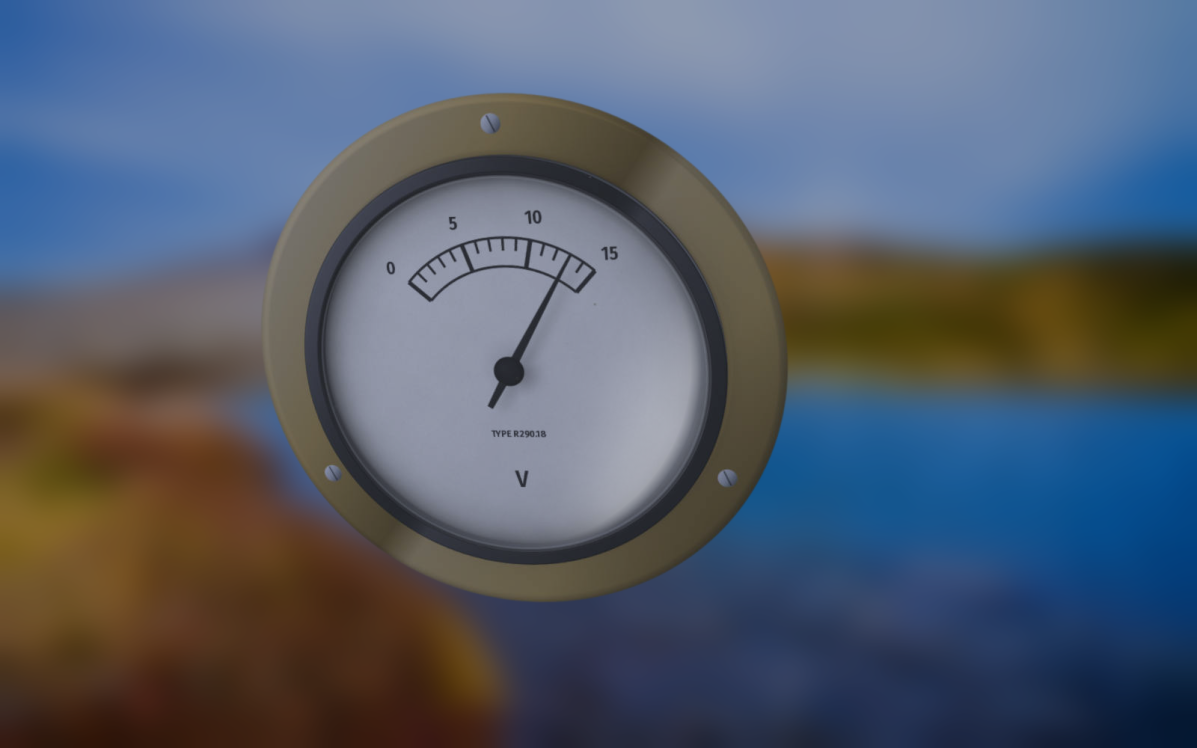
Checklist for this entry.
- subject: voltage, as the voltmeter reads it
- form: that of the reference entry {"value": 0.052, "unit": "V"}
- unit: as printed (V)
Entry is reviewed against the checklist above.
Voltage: {"value": 13, "unit": "V"}
